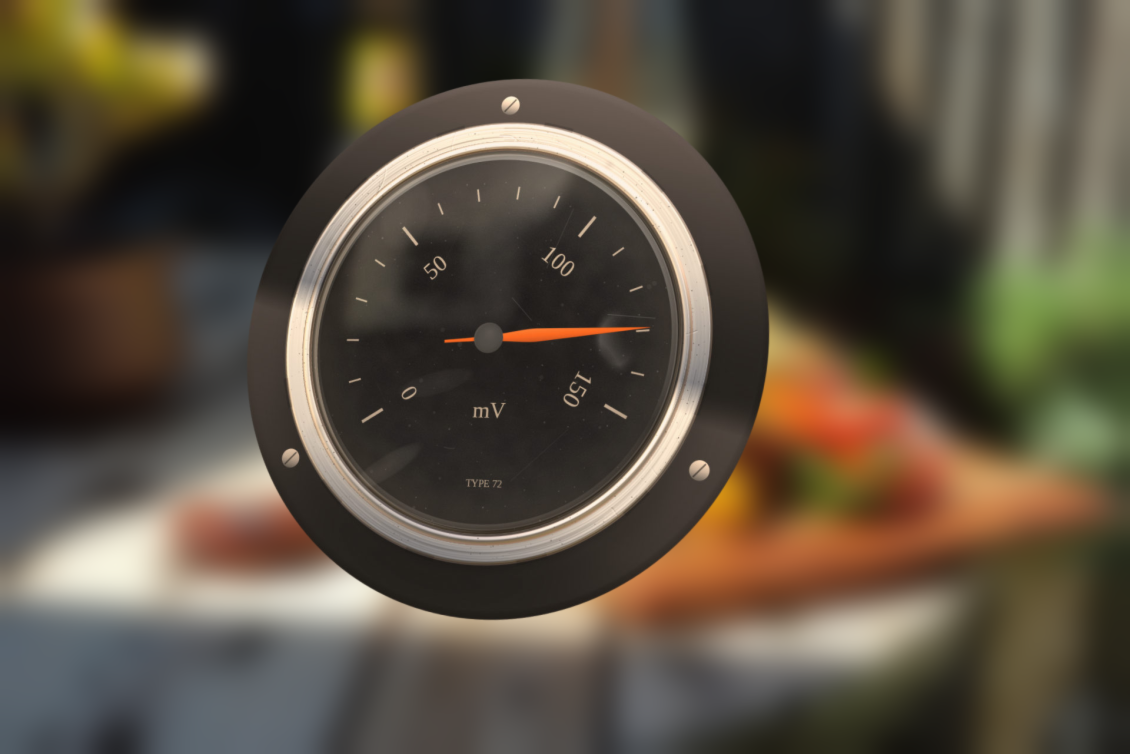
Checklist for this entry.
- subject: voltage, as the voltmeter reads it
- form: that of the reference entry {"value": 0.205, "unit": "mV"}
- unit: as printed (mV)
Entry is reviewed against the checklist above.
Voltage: {"value": 130, "unit": "mV"}
